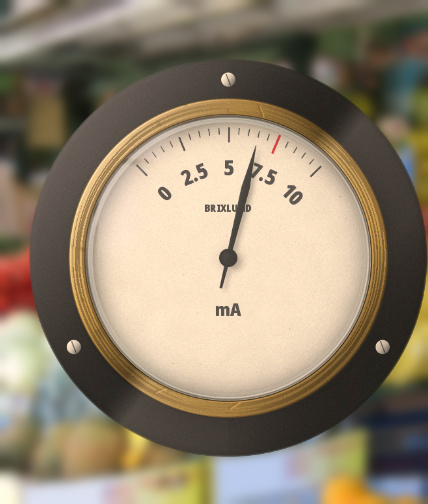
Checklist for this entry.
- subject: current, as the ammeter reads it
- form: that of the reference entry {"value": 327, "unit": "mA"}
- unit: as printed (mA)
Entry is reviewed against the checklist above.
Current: {"value": 6.5, "unit": "mA"}
